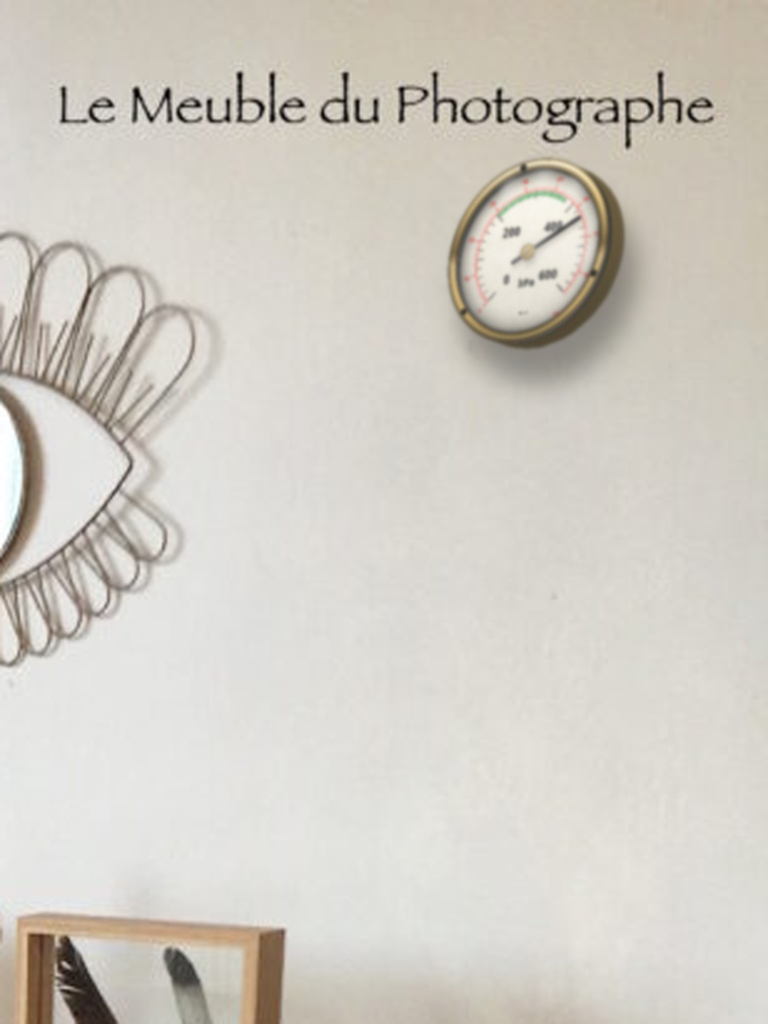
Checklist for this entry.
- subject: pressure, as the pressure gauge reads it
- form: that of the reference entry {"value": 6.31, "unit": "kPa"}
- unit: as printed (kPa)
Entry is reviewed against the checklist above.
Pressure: {"value": 440, "unit": "kPa"}
